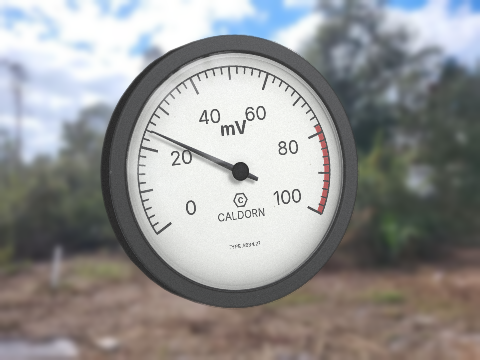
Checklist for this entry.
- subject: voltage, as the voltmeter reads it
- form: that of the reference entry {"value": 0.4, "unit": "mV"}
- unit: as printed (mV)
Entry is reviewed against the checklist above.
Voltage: {"value": 24, "unit": "mV"}
